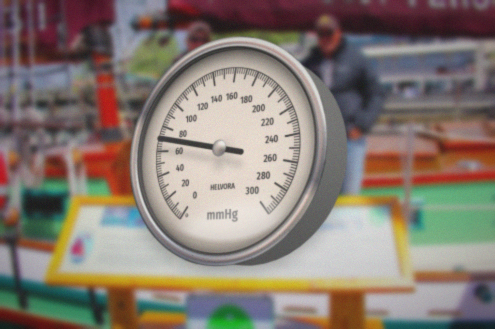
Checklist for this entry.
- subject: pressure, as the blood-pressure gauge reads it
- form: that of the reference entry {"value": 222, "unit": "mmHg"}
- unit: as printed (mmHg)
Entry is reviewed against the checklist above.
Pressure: {"value": 70, "unit": "mmHg"}
